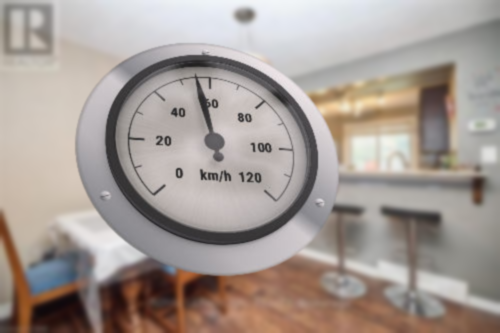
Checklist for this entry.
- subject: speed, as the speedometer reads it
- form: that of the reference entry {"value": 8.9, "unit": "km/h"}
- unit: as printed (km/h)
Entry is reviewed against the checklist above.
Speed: {"value": 55, "unit": "km/h"}
